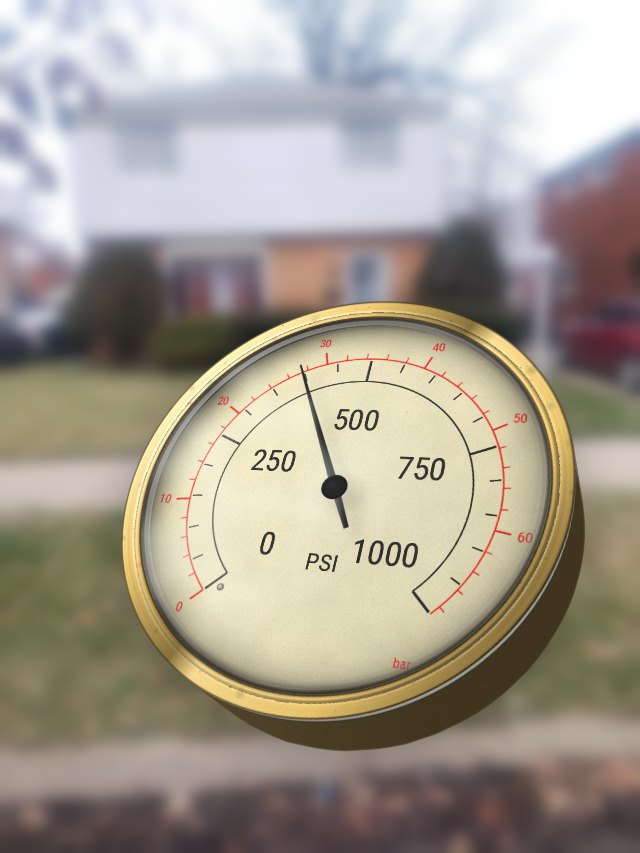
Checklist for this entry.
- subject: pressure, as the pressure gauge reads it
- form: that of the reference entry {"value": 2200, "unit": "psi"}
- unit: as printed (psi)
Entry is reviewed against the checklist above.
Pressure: {"value": 400, "unit": "psi"}
